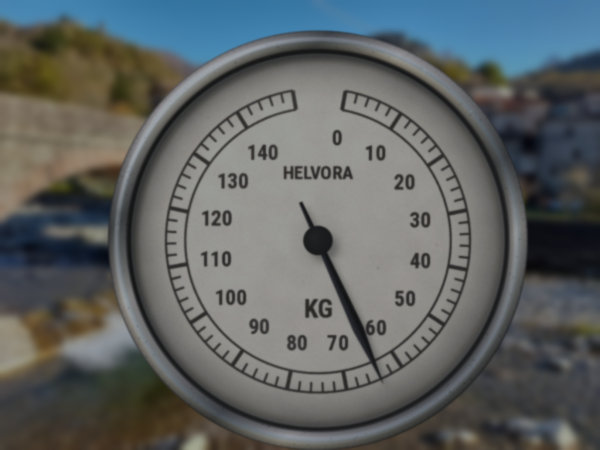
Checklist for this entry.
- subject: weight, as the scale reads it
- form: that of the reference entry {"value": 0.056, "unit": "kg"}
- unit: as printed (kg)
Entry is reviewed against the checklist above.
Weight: {"value": 64, "unit": "kg"}
